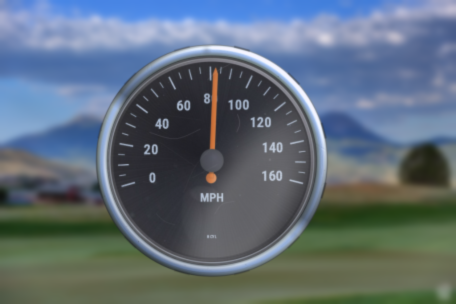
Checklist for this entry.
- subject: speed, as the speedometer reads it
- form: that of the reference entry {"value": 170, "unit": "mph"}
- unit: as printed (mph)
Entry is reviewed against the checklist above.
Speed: {"value": 82.5, "unit": "mph"}
